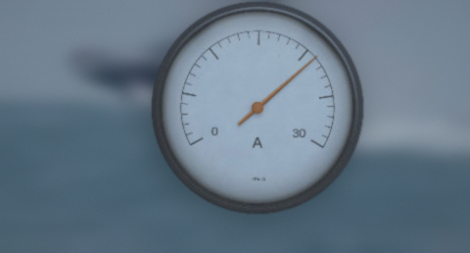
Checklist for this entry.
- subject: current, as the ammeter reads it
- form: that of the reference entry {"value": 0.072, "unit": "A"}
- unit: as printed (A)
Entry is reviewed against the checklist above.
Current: {"value": 21, "unit": "A"}
